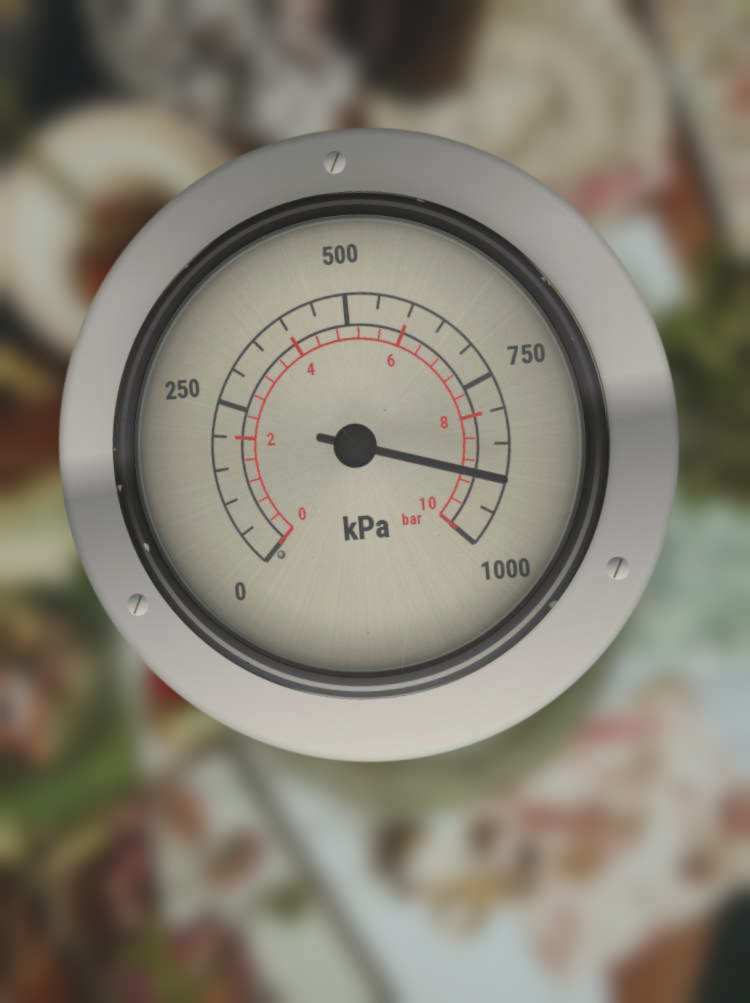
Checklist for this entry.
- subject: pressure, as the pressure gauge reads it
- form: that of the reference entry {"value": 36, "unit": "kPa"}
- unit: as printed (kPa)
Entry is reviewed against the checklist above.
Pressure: {"value": 900, "unit": "kPa"}
